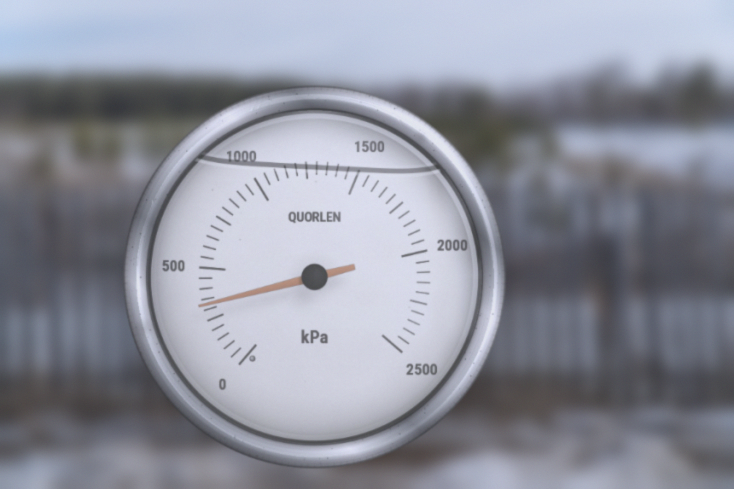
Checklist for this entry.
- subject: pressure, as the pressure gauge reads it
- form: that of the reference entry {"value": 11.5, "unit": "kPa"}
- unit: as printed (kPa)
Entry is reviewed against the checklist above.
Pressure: {"value": 325, "unit": "kPa"}
